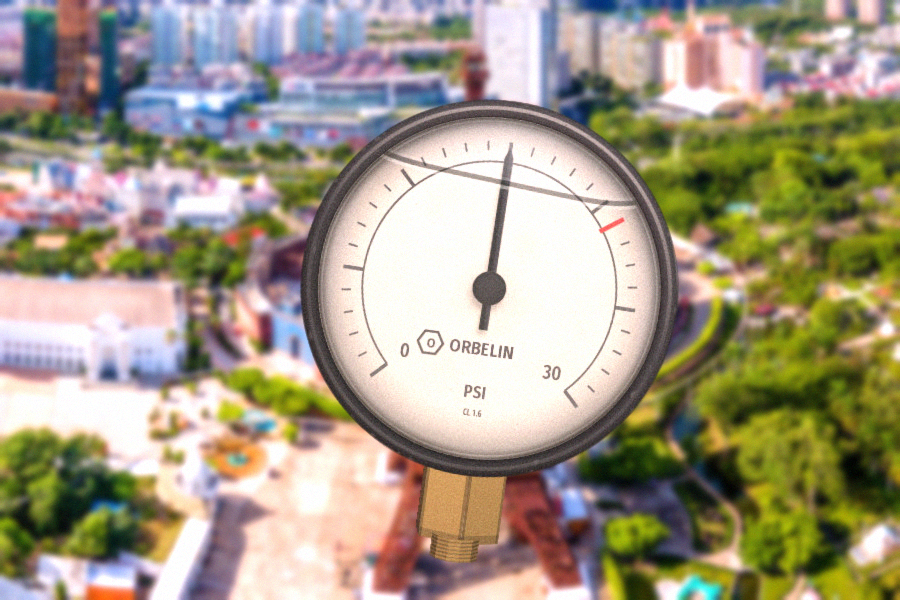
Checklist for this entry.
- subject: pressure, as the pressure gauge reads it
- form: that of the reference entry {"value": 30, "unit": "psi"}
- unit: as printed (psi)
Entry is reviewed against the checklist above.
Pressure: {"value": 15, "unit": "psi"}
